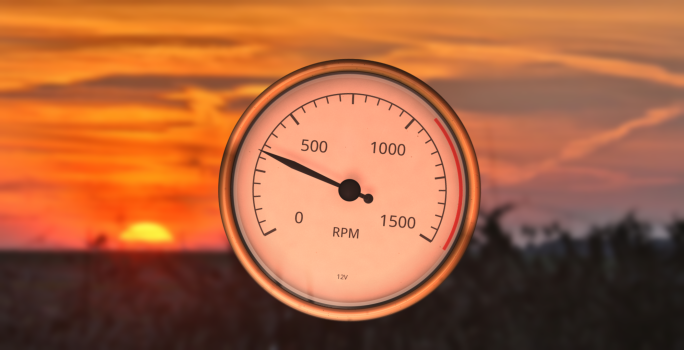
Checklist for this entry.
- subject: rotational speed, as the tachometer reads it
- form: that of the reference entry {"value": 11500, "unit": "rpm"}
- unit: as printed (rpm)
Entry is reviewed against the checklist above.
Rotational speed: {"value": 325, "unit": "rpm"}
